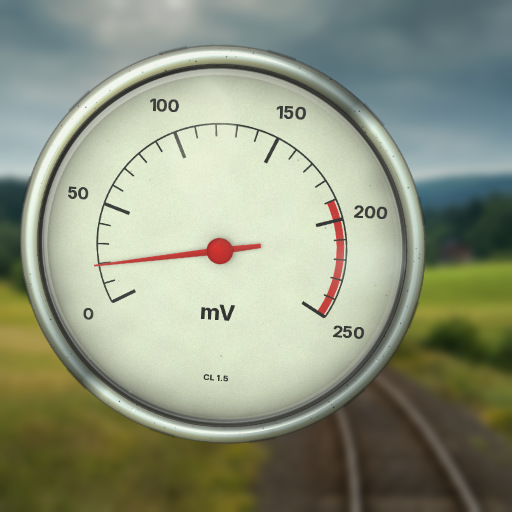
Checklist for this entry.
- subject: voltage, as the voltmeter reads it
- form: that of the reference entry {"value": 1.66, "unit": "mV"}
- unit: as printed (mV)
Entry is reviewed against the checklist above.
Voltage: {"value": 20, "unit": "mV"}
